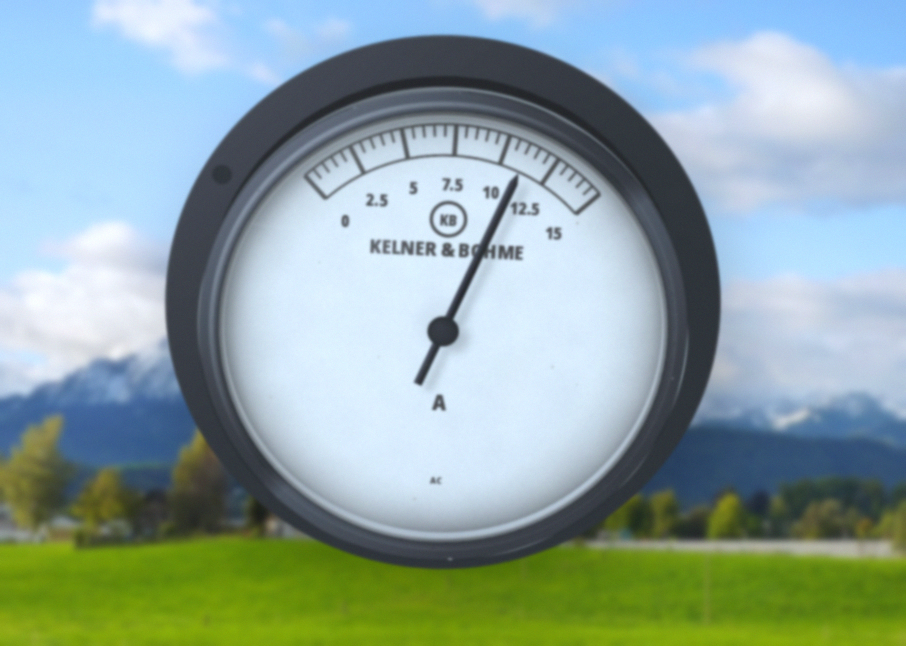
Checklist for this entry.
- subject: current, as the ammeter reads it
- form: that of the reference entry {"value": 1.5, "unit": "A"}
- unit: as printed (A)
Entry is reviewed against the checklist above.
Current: {"value": 11, "unit": "A"}
